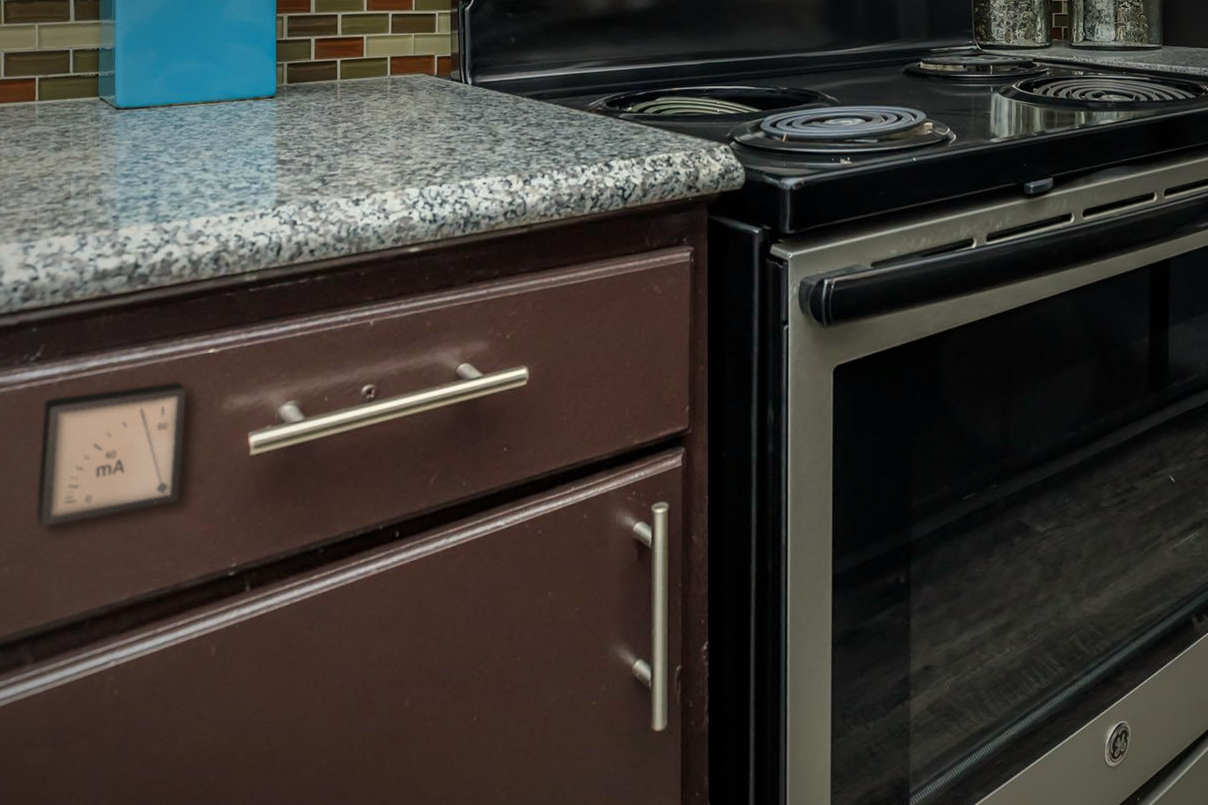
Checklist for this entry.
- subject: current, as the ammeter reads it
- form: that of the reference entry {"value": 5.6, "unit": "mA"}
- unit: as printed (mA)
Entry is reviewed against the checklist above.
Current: {"value": 55, "unit": "mA"}
